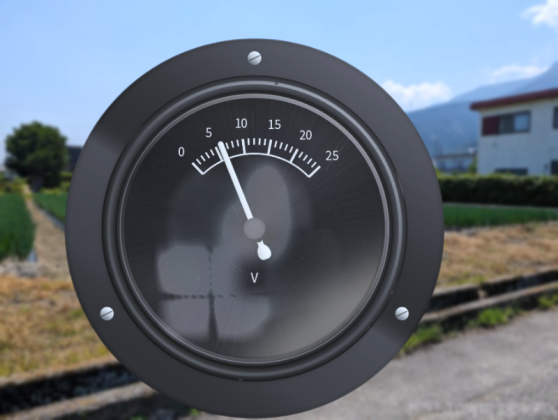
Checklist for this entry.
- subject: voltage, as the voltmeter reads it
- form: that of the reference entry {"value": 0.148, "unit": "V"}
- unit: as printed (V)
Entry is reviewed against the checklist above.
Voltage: {"value": 6, "unit": "V"}
